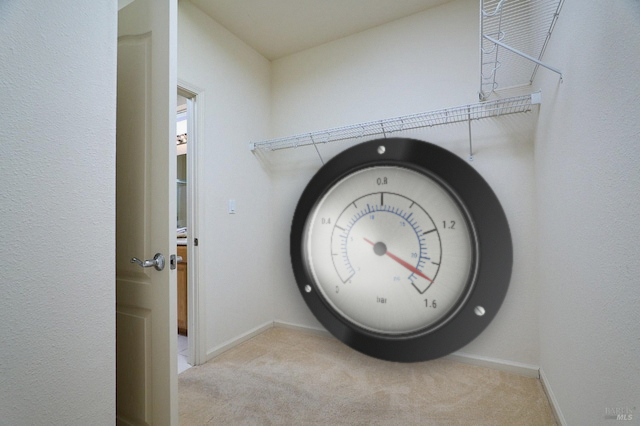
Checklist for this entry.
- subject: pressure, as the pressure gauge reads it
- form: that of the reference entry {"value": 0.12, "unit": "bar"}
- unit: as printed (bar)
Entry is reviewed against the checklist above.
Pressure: {"value": 1.5, "unit": "bar"}
